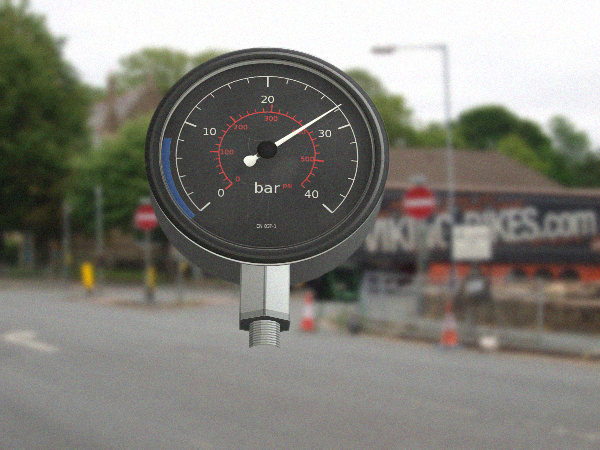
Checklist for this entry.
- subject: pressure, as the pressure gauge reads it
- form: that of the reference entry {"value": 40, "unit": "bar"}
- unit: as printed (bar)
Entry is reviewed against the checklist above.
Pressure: {"value": 28, "unit": "bar"}
